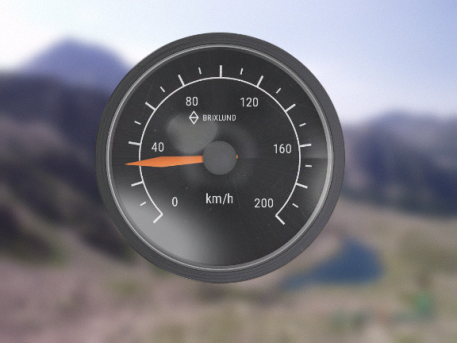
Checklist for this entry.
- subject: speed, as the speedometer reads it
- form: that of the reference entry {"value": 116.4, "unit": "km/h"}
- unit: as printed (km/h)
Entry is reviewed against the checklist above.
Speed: {"value": 30, "unit": "km/h"}
